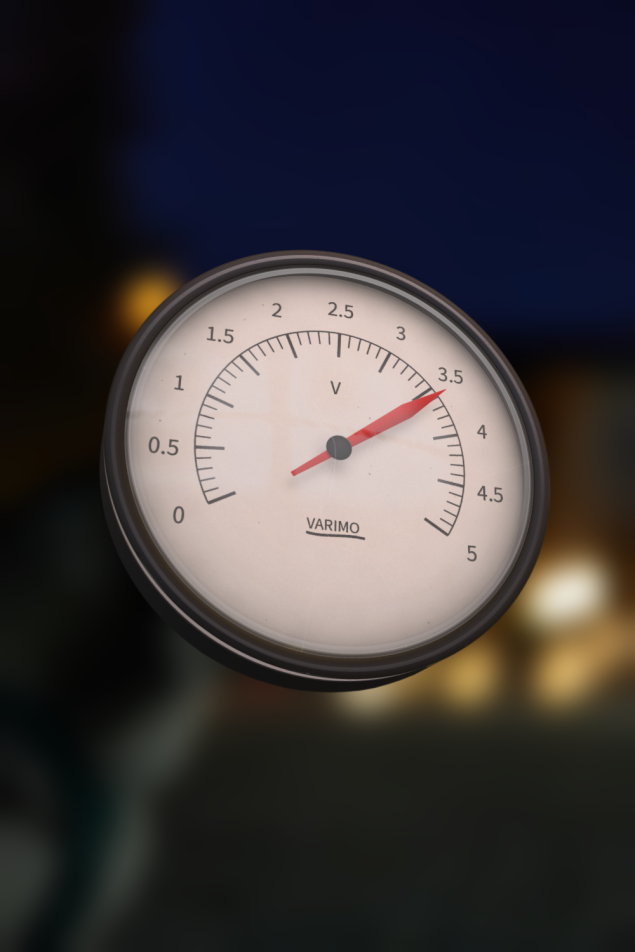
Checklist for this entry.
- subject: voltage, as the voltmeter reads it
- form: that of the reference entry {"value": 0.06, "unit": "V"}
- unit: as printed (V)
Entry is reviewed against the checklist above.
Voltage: {"value": 3.6, "unit": "V"}
